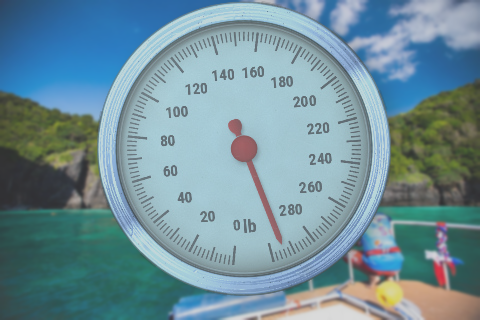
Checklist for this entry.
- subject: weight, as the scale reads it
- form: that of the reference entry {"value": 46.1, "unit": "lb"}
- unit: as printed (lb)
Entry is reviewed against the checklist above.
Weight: {"value": 294, "unit": "lb"}
